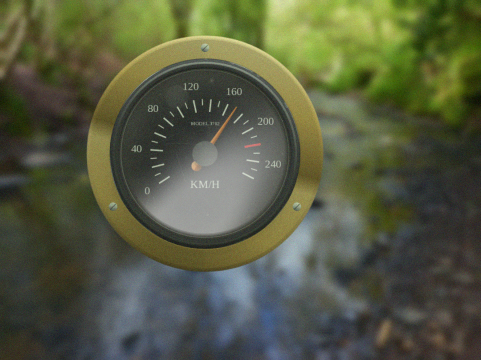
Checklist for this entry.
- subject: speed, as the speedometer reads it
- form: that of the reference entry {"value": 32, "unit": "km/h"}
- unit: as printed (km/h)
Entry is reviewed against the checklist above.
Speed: {"value": 170, "unit": "km/h"}
